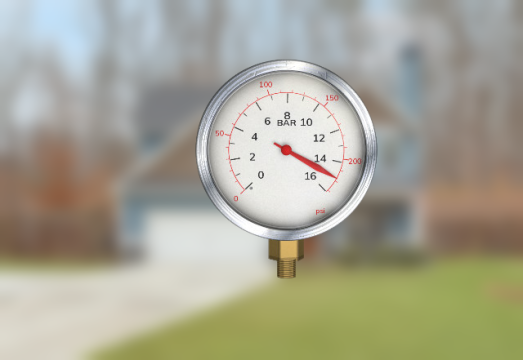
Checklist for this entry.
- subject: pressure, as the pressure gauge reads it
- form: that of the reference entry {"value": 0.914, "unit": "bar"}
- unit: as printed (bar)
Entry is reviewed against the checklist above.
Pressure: {"value": 15, "unit": "bar"}
